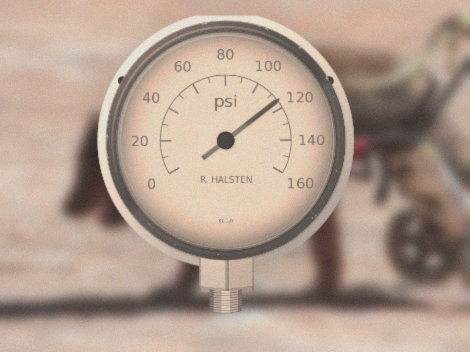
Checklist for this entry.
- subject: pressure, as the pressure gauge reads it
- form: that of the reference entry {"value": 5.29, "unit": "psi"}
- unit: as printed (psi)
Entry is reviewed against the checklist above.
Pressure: {"value": 115, "unit": "psi"}
